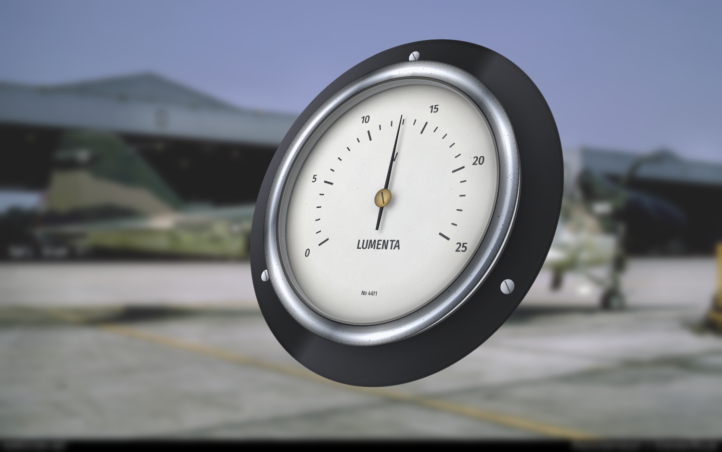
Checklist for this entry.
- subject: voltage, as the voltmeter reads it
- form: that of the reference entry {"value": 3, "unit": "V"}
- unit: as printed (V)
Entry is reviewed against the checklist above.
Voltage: {"value": 13, "unit": "V"}
